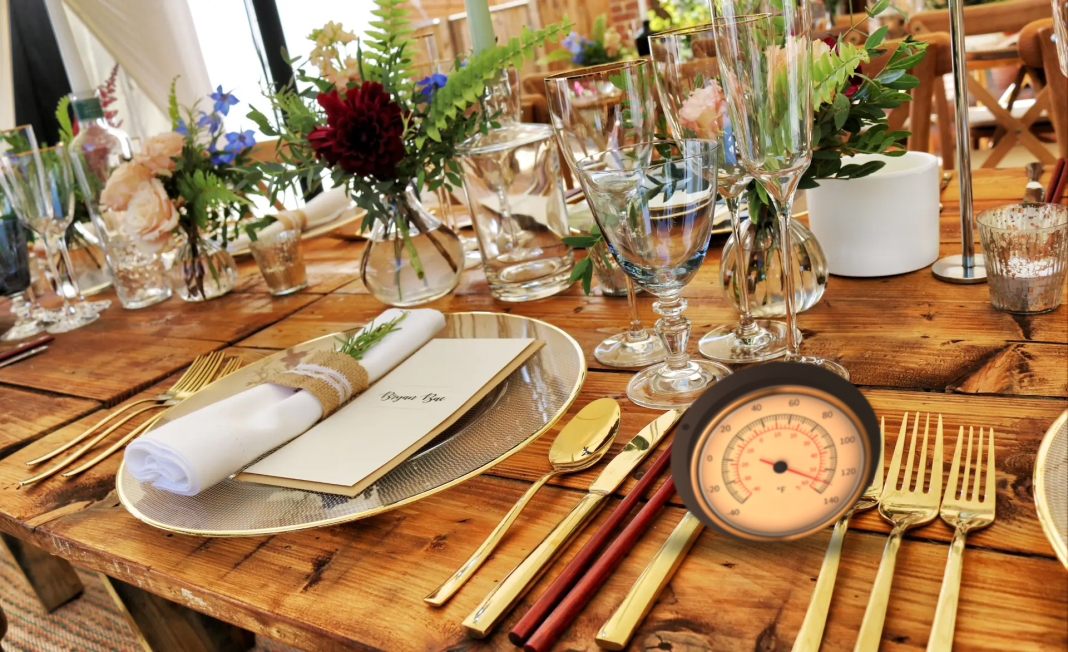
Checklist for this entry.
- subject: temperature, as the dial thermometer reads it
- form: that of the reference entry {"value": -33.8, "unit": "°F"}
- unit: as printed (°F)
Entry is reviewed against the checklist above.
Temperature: {"value": 130, "unit": "°F"}
